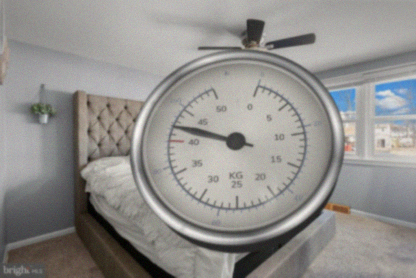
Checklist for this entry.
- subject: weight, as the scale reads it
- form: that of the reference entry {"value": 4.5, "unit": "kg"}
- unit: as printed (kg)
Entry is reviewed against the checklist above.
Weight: {"value": 42, "unit": "kg"}
